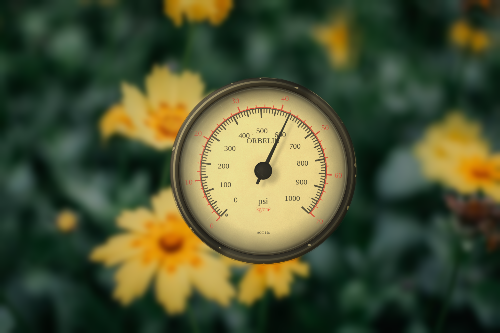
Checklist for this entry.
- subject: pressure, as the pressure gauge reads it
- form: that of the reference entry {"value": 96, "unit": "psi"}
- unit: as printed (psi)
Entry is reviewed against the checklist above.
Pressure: {"value": 600, "unit": "psi"}
